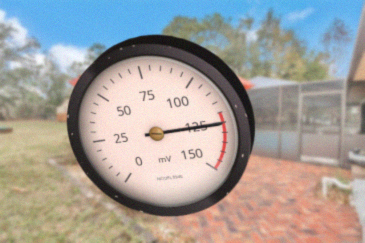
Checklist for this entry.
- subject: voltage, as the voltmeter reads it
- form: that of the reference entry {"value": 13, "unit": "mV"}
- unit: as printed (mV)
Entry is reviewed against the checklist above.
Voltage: {"value": 125, "unit": "mV"}
